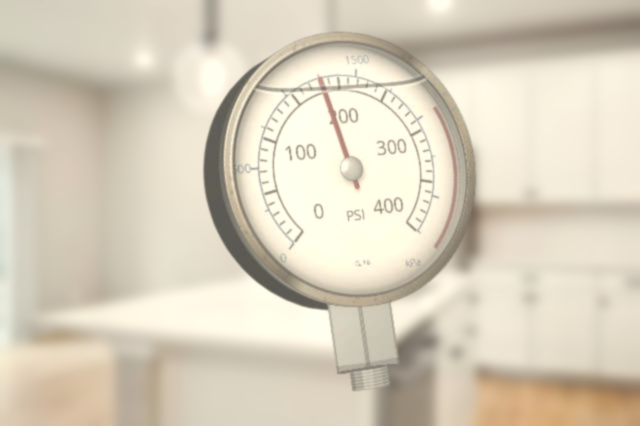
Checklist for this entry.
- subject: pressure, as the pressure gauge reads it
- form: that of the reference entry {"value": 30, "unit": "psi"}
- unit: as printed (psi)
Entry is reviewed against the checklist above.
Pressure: {"value": 180, "unit": "psi"}
